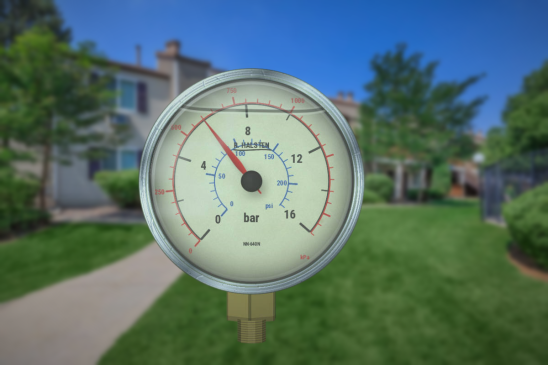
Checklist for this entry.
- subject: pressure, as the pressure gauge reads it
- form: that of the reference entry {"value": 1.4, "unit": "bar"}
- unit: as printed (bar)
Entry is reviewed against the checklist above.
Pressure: {"value": 6, "unit": "bar"}
